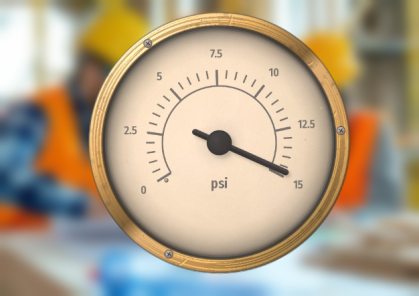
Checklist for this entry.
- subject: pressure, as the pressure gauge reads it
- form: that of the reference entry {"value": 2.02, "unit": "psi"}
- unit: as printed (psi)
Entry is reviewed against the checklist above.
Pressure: {"value": 14.75, "unit": "psi"}
